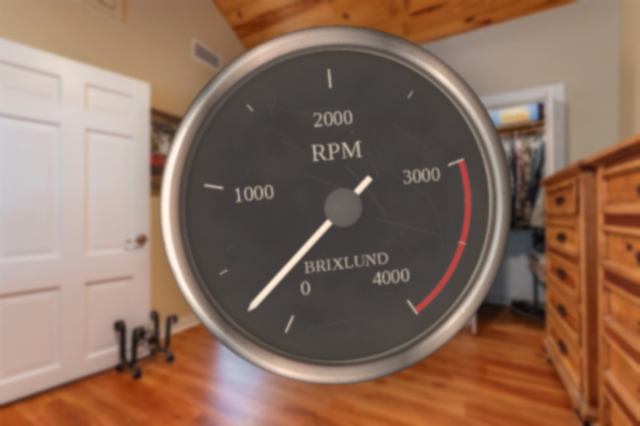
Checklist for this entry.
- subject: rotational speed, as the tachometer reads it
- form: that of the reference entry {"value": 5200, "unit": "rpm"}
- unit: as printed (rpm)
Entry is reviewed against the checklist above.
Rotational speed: {"value": 250, "unit": "rpm"}
